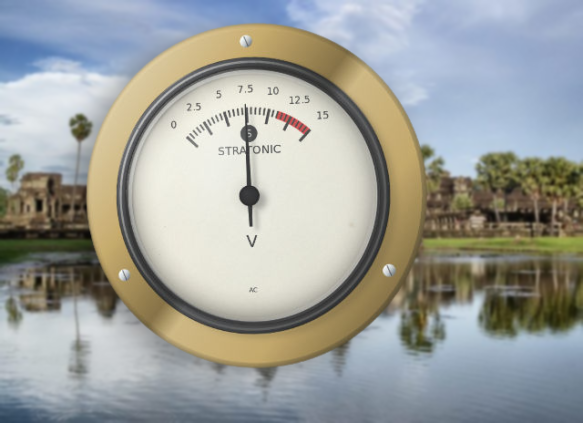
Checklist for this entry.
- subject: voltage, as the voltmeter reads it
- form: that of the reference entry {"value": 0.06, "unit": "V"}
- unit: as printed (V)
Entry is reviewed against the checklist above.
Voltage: {"value": 7.5, "unit": "V"}
